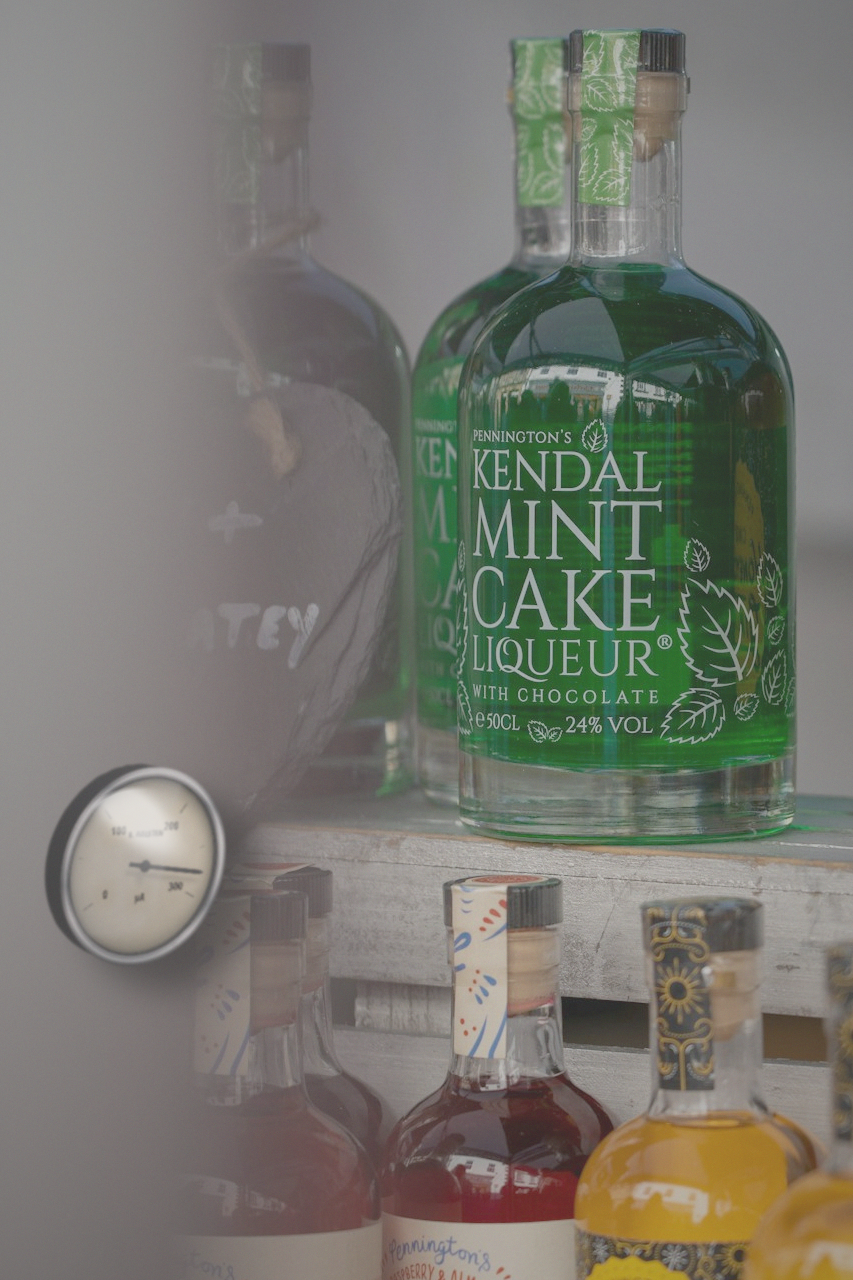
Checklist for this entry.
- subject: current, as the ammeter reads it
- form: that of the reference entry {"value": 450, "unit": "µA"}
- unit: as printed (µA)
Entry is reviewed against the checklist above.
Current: {"value": 275, "unit": "µA"}
